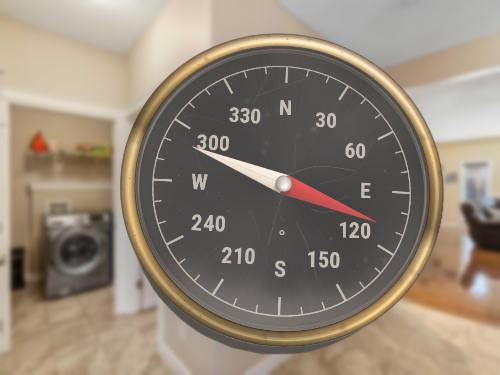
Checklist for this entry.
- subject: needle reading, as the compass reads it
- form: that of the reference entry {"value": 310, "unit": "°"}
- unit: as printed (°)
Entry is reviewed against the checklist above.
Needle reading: {"value": 110, "unit": "°"}
